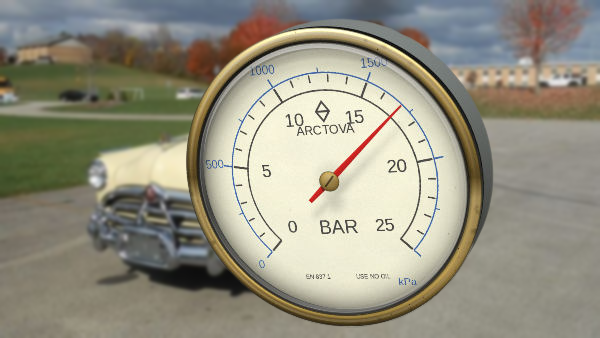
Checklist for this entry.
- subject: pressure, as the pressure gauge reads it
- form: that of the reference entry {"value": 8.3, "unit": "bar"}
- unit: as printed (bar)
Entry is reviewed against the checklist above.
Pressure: {"value": 17, "unit": "bar"}
